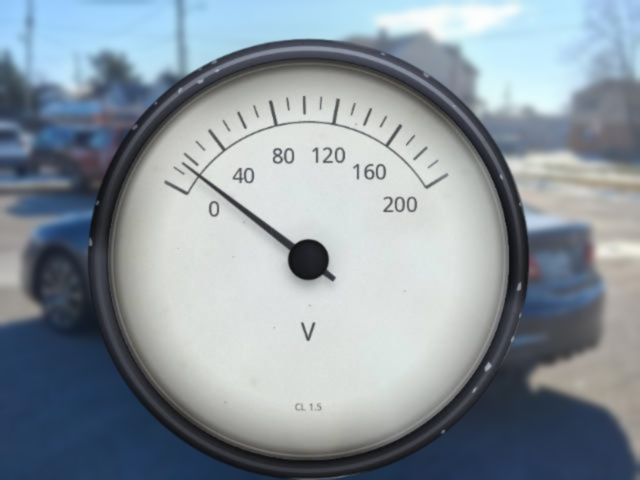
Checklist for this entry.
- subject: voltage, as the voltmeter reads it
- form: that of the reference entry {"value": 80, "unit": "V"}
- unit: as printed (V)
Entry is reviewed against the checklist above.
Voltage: {"value": 15, "unit": "V"}
